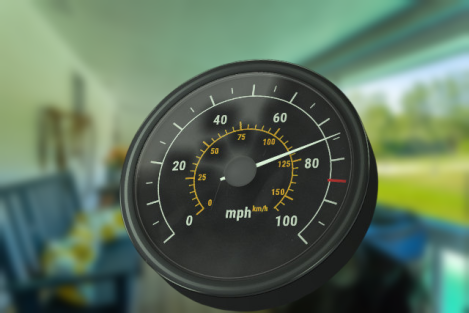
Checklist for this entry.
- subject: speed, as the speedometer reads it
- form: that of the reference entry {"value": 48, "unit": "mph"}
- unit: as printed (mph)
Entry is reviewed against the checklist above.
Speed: {"value": 75, "unit": "mph"}
